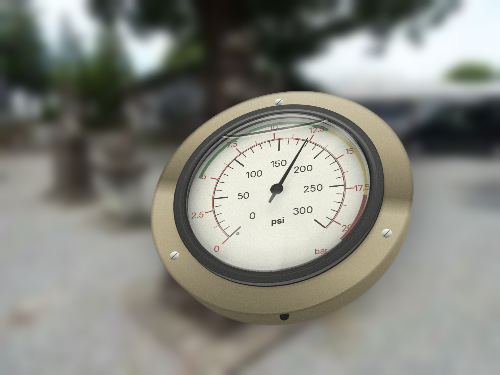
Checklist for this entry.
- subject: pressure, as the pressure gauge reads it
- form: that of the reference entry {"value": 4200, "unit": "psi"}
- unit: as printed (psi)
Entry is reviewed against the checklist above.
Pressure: {"value": 180, "unit": "psi"}
